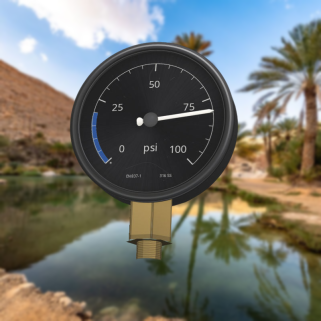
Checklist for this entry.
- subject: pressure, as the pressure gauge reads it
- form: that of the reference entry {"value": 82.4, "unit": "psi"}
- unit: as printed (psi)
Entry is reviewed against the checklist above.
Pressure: {"value": 80, "unit": "psi"}
